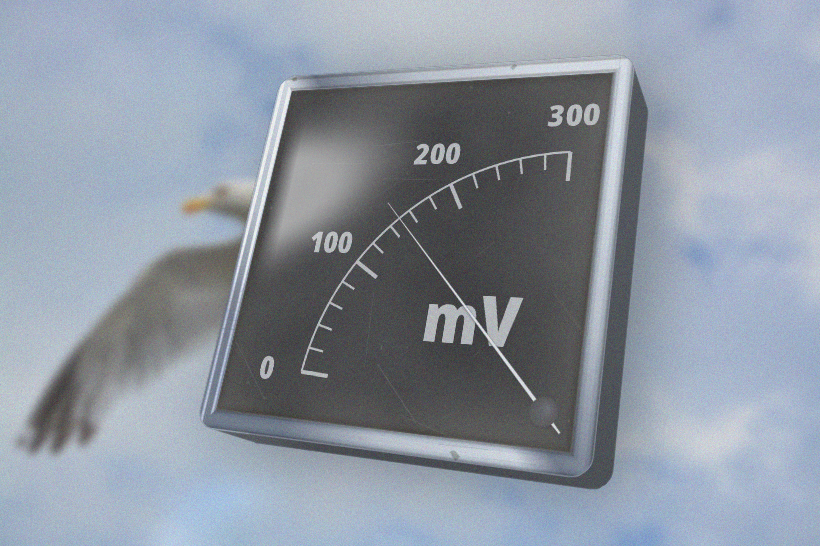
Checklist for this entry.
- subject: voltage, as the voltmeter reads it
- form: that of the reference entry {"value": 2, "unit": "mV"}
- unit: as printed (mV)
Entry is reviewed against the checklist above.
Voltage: {"value": 150, "unit": "mV"}
